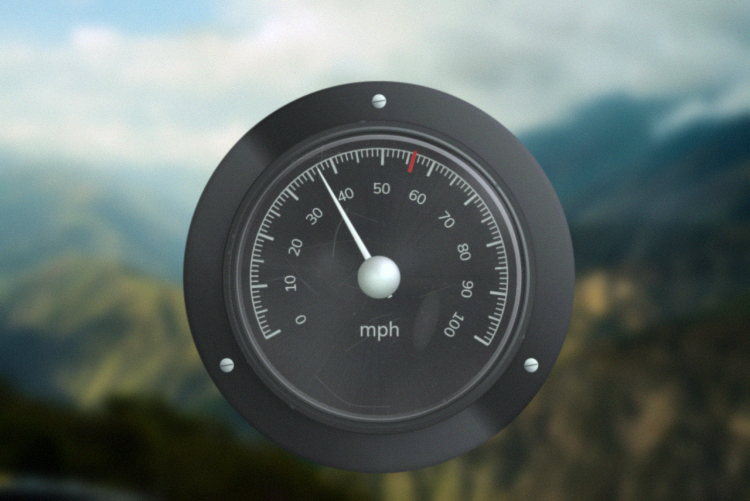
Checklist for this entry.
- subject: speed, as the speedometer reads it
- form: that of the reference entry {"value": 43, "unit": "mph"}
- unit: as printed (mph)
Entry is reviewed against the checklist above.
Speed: {"value": 37, "unit": "mph"}
